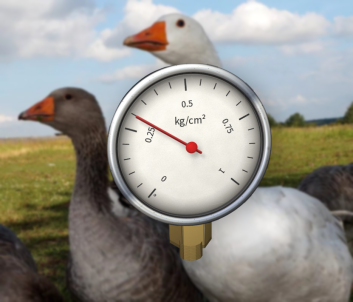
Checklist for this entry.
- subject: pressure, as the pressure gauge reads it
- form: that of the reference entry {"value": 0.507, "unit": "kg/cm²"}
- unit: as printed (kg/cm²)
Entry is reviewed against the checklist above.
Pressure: {"value": 0.3, "unit": "kg/cm²"}
